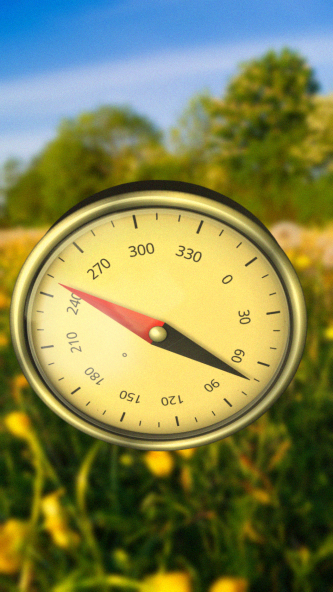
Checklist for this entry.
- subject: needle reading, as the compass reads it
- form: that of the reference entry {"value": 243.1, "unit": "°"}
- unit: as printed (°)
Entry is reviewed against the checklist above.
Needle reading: {"value": 250, "unit": "°"}
